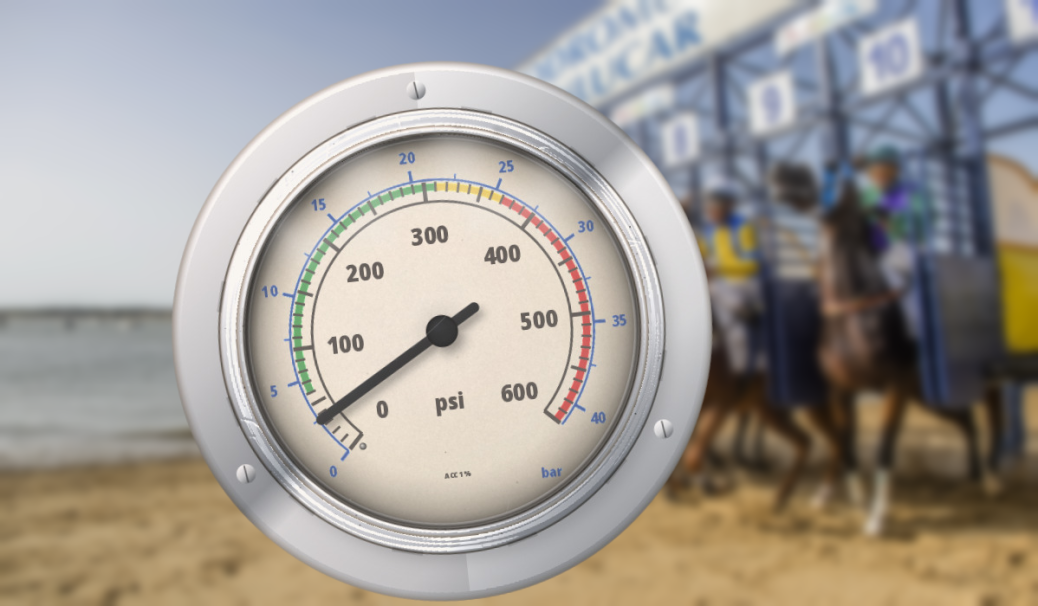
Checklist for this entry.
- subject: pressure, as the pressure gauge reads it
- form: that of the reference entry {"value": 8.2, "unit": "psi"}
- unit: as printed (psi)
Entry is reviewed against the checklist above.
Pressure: {"value": 35, "unit": "psi"}
